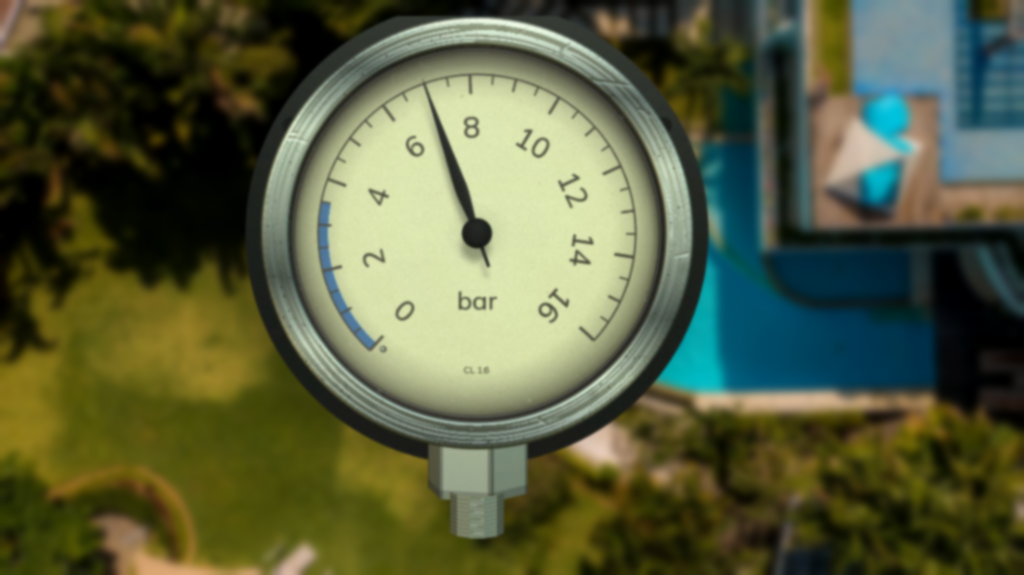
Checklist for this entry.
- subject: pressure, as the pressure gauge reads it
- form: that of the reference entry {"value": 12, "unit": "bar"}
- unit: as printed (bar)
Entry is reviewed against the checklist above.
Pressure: {"value": 7, "unit": "bar"}
